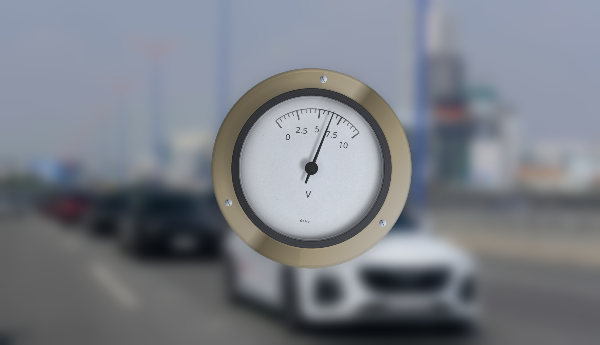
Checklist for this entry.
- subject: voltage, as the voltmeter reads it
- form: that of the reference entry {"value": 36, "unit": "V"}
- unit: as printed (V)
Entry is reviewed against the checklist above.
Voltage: {"value": 6.5, "unit": "V"}
